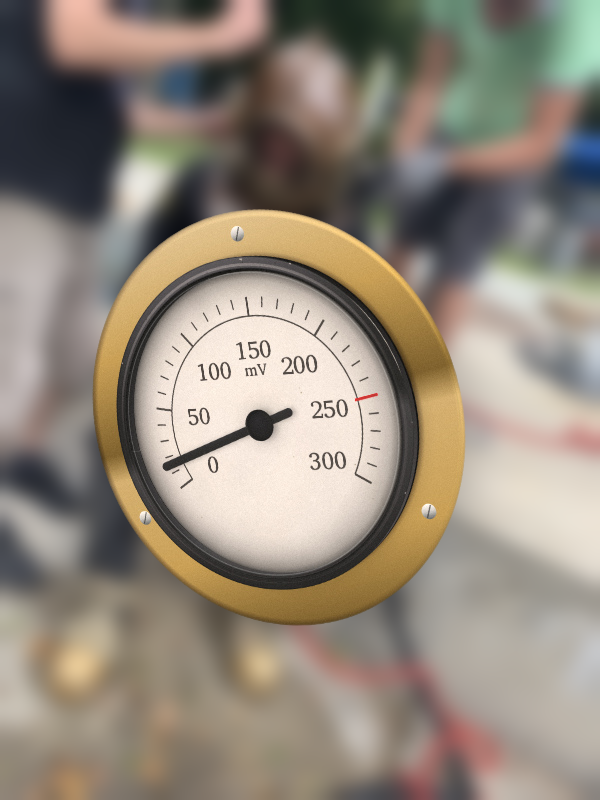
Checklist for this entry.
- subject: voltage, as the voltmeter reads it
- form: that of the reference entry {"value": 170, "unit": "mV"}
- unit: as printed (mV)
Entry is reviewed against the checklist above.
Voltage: {"value": 15, "unit": "mV"}
